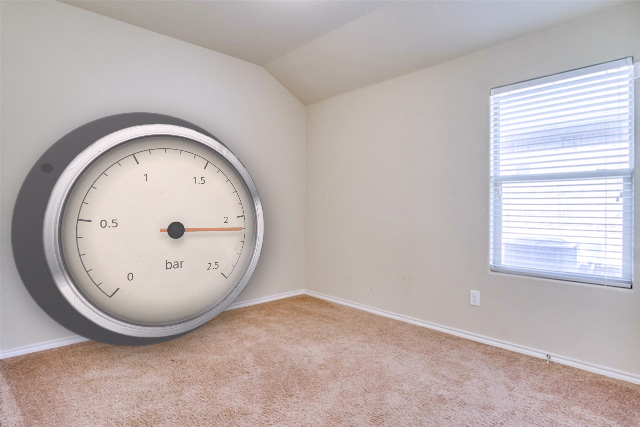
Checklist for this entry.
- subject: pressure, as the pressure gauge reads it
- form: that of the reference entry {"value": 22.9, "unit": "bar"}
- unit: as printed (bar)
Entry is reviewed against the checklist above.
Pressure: {"value": 2.1, "unit": "bar"}
